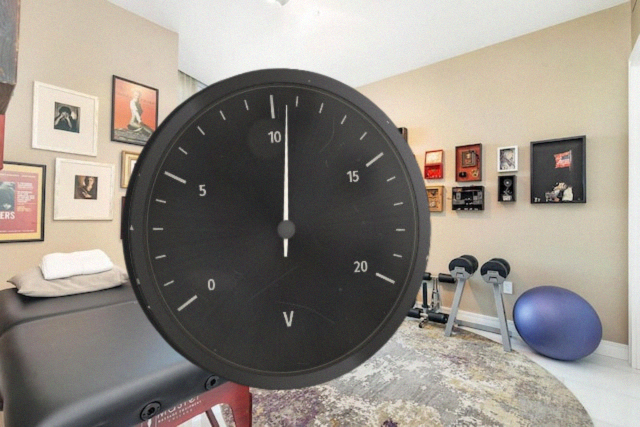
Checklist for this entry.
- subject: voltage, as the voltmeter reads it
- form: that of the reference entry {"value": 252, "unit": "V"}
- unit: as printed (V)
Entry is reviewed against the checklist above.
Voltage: {"value": 10.5, "unit": "V"}
